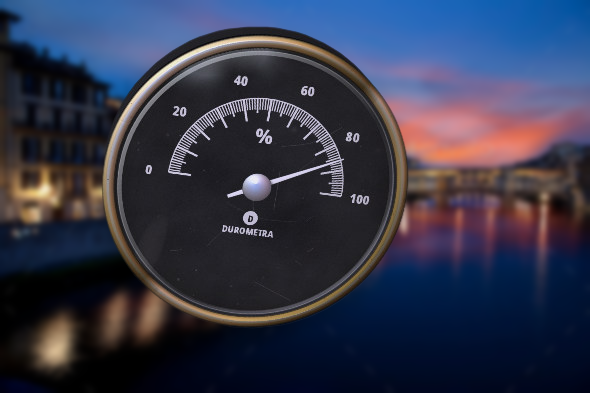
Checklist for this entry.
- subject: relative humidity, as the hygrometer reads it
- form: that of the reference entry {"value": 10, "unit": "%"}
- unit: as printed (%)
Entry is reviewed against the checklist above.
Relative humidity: {"value": 85, "unit": "%"}
